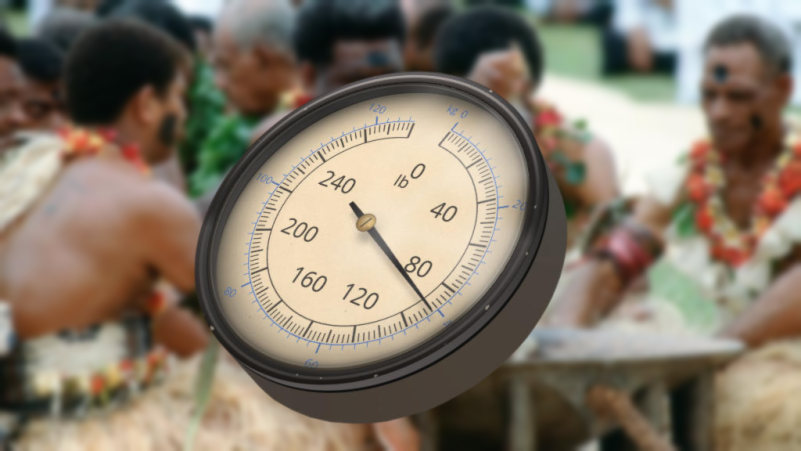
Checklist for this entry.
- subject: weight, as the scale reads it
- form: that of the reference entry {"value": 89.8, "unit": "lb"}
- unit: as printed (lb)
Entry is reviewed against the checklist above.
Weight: {"value": 90, "unit": "lb"}
